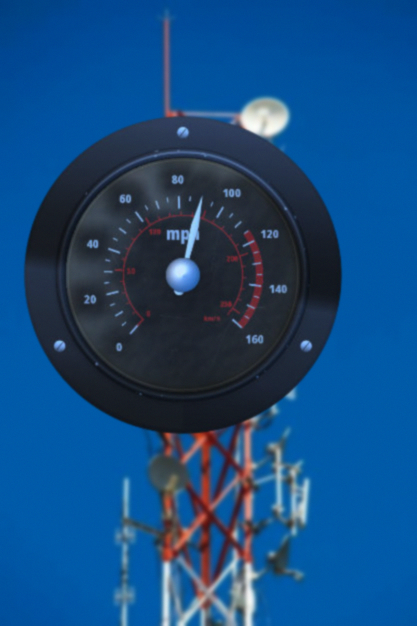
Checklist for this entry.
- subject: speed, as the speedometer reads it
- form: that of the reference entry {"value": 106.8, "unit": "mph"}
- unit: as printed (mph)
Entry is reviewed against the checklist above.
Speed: {"value": 90, "unit": "mph"}
